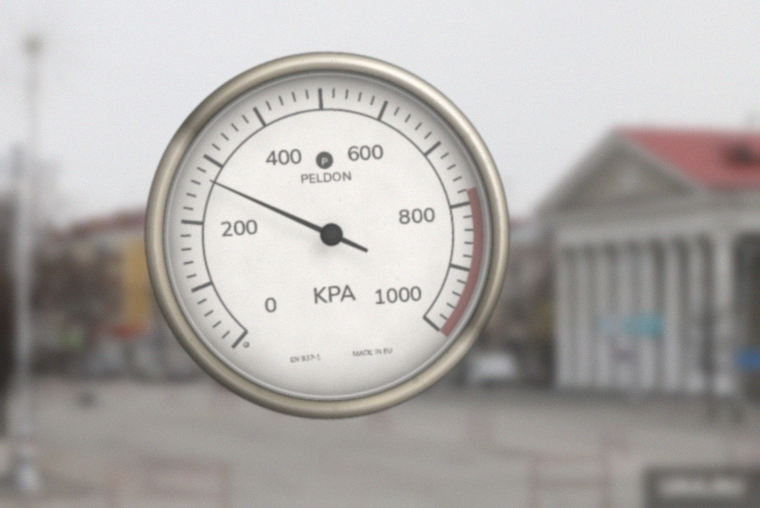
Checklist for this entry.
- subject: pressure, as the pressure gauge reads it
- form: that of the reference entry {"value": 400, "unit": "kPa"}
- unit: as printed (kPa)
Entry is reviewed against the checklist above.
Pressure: {"value": 270, "unit": "kPa"}
